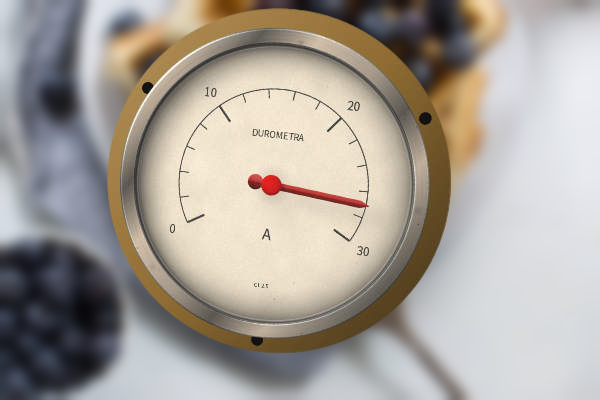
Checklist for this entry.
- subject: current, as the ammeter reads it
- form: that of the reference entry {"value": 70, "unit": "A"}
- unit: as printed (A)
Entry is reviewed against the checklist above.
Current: {"value": 27, "unit": "A"}
